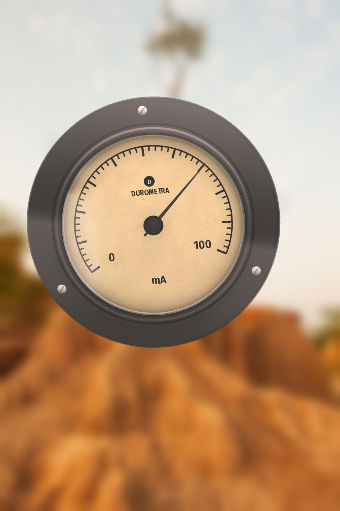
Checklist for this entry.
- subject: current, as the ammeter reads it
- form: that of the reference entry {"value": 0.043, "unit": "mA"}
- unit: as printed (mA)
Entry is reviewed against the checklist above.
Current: {"value": 70, "unit": "mA"}
